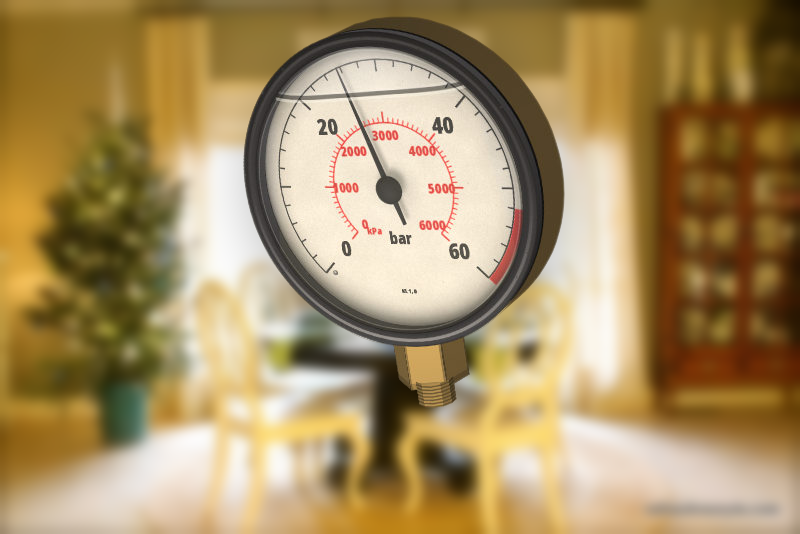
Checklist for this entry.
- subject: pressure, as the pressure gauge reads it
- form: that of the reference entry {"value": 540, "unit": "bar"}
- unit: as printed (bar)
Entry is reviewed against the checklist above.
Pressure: {"value": 26, "unit": "bar"}
